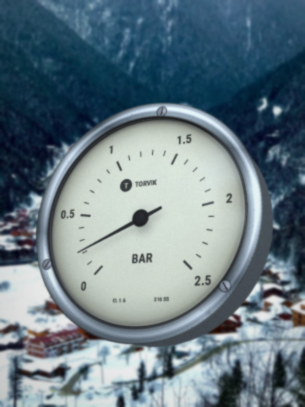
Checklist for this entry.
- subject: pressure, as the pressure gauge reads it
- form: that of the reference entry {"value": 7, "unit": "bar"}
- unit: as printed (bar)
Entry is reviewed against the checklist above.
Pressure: {"value": 0.2, "unit": "bar"}
